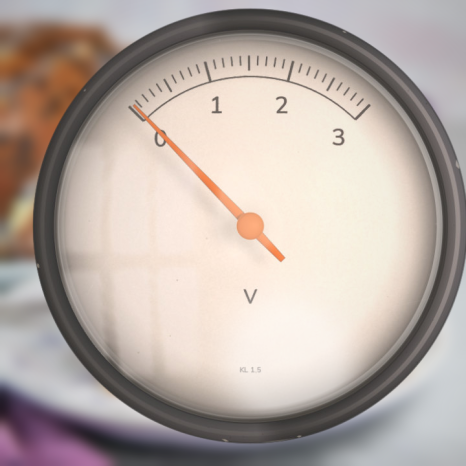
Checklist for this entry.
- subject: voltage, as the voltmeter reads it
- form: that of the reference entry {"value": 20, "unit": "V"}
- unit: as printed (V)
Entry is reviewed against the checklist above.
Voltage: {"value": 0.05, "unit": "V"}
